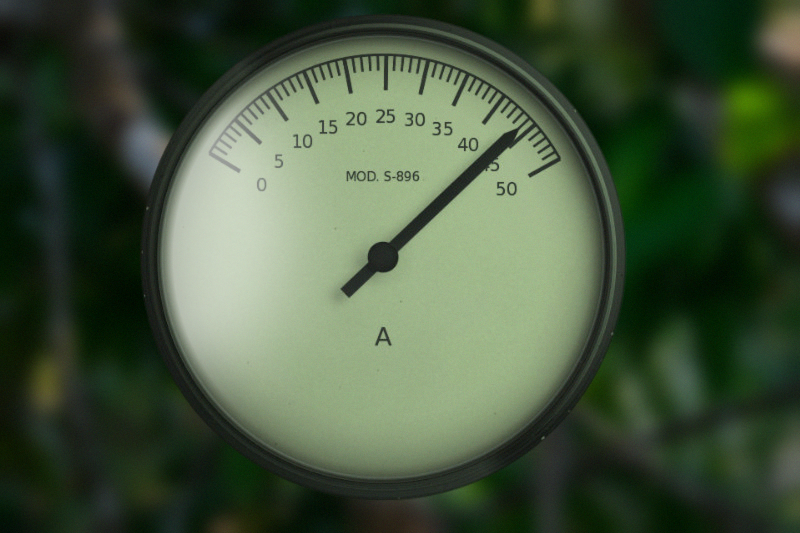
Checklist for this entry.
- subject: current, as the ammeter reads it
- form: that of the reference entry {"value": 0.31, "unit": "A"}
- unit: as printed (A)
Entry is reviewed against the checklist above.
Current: {"value": 44, "unit": "A"}
